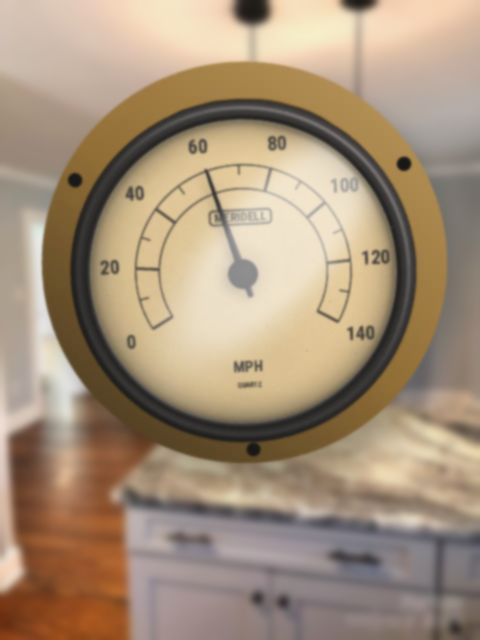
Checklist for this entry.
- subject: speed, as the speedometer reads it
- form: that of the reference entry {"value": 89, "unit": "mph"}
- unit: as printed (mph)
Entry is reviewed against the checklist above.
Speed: {"value": 60, "unit": "mph"}
